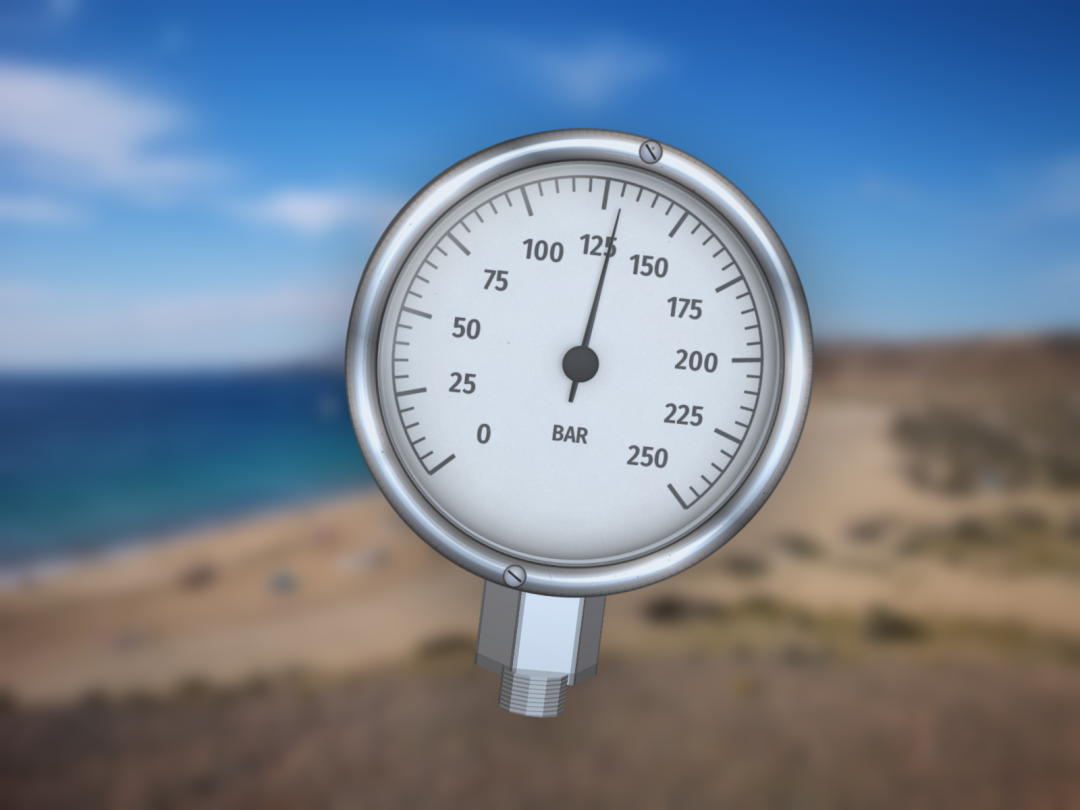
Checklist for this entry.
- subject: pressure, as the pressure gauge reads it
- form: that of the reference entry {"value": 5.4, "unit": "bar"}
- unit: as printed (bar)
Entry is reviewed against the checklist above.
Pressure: {"value": 130, "unit": "bar"}
